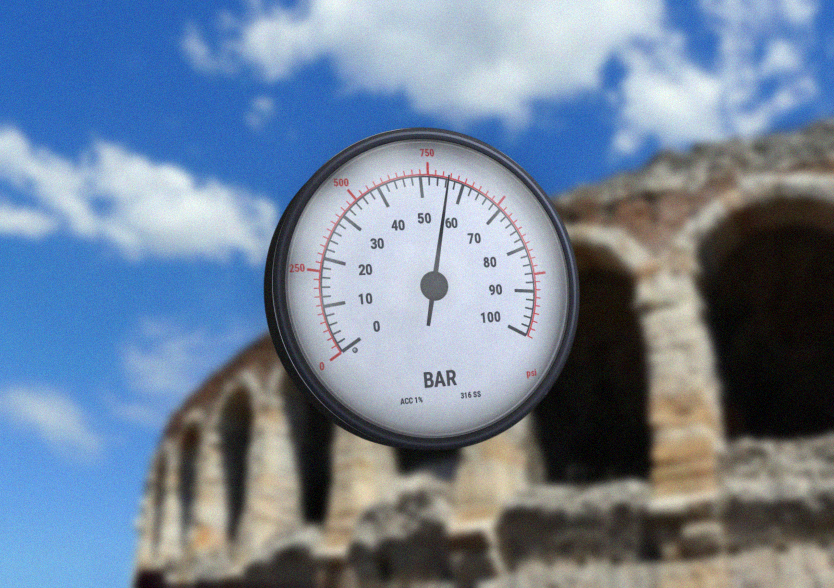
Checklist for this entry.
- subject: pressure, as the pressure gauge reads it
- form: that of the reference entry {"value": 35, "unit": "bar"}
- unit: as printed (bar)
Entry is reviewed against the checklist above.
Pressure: {"value": 56, "unit": "bar"}
